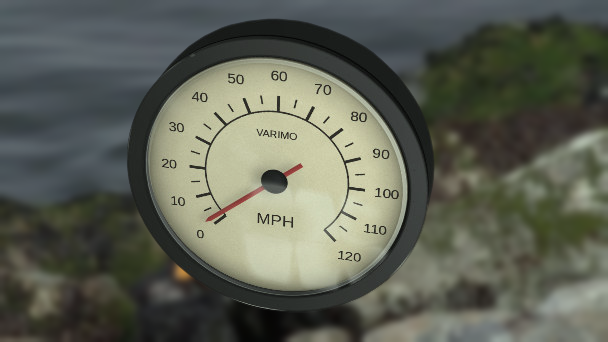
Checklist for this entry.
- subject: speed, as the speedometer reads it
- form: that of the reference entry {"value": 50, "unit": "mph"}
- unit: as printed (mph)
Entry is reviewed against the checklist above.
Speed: {"value": 2.5, "unit": "mph"}
